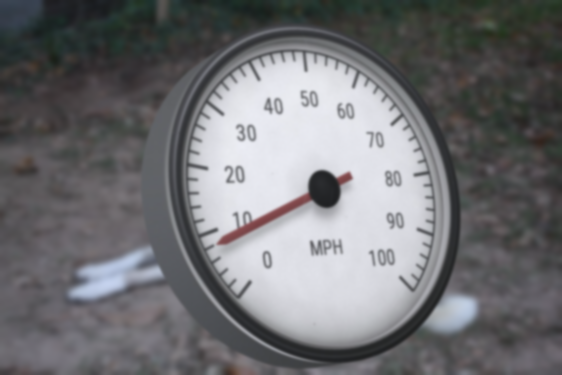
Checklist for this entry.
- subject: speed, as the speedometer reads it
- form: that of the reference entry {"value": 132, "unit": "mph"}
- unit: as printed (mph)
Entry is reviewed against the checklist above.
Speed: {"value": 8, "unit": "mph"}
